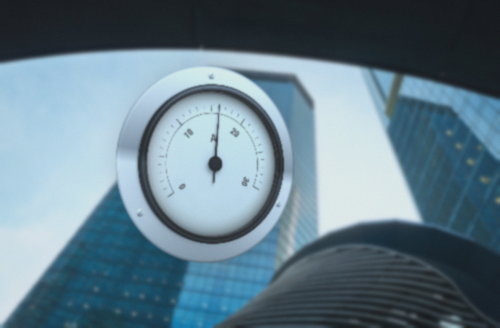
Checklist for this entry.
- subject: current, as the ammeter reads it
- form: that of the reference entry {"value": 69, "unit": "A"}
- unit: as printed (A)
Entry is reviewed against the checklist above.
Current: {"value": 16, "unit": "A"}
